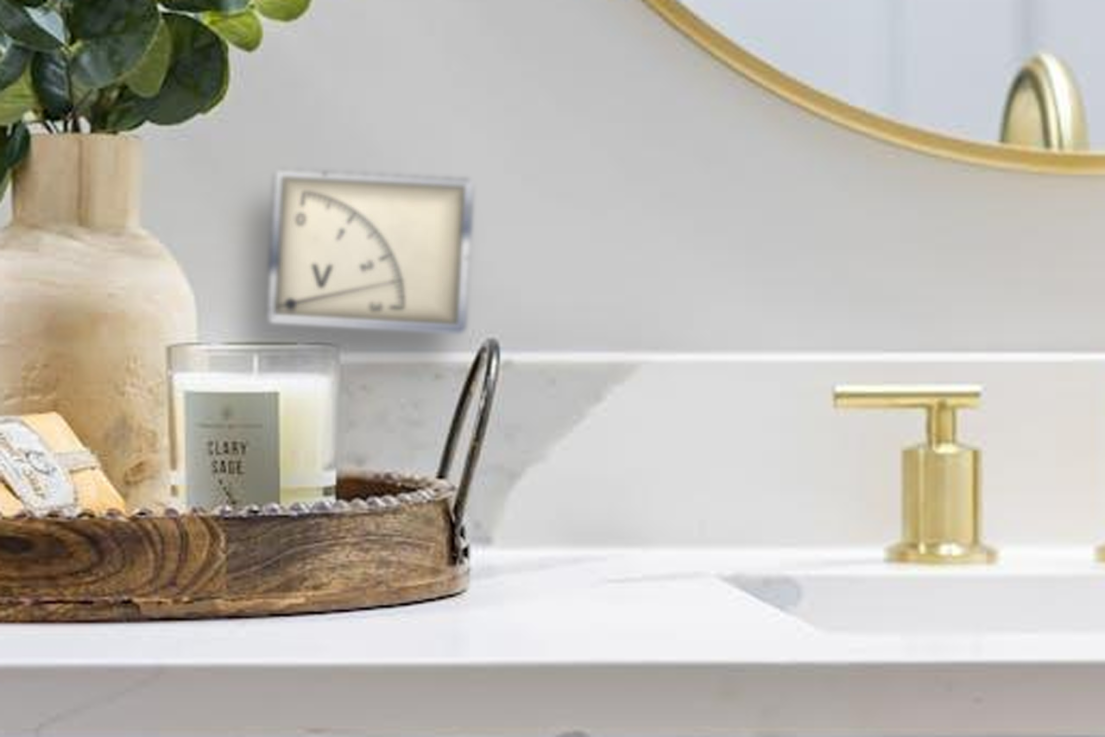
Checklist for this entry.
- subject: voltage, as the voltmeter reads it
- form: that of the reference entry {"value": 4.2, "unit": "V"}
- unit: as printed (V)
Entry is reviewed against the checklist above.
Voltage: {"value": 2.5, "unit": "V"}
